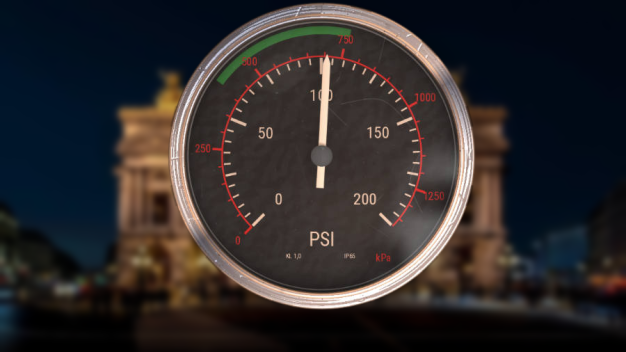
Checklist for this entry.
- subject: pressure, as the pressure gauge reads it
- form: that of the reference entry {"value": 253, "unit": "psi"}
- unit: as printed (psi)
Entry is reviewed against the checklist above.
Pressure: {"value": 102.5, "unit": "psi"}
